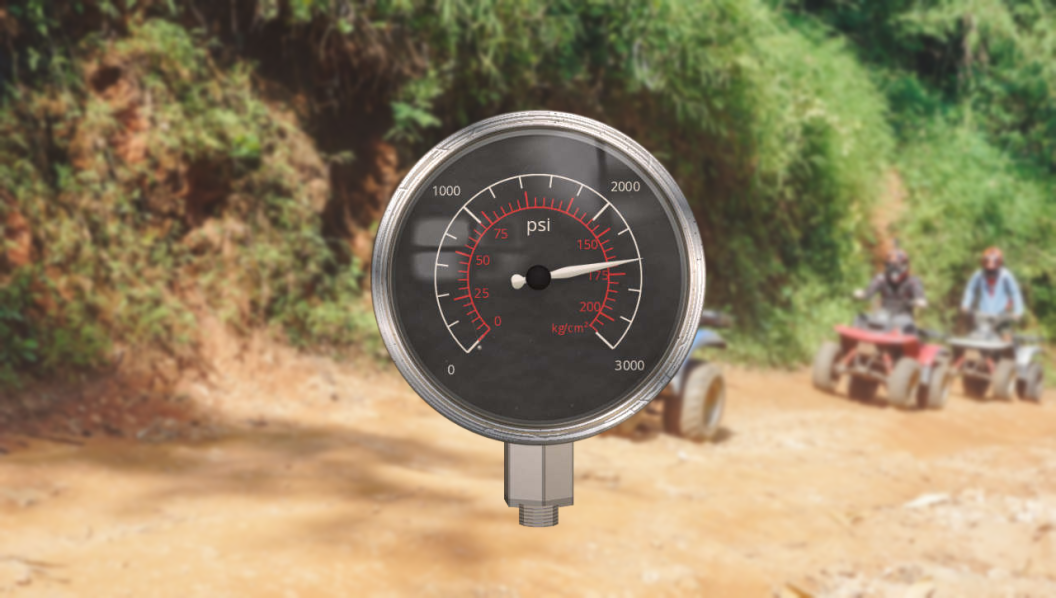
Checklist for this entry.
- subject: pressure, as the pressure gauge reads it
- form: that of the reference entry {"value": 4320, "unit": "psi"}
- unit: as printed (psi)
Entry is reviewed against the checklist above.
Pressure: {"value": 2400, "unit": "psi"}
